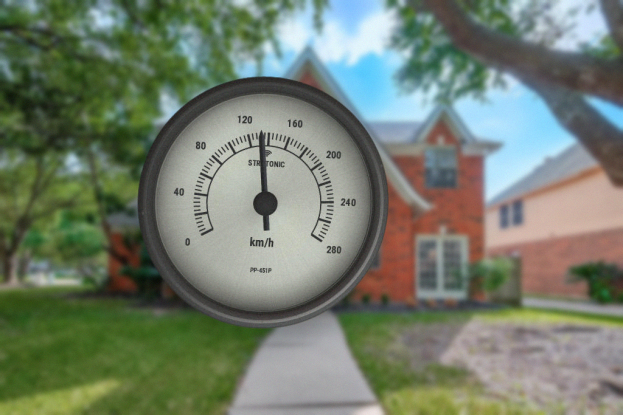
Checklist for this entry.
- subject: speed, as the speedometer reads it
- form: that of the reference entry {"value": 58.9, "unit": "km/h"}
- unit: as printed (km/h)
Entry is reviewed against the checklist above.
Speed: {"value": 132, "unit": "km/h"}
